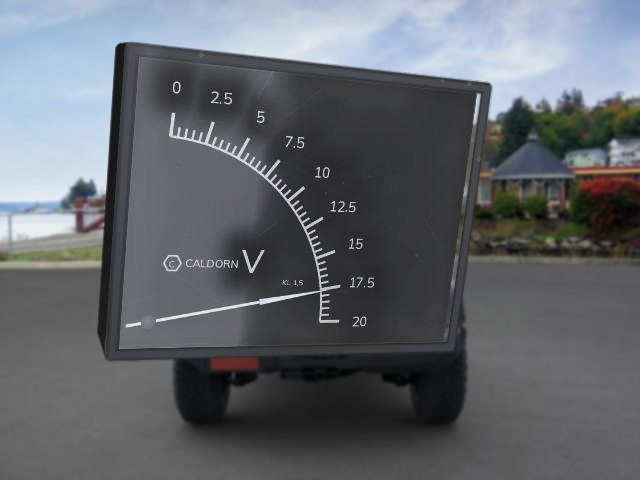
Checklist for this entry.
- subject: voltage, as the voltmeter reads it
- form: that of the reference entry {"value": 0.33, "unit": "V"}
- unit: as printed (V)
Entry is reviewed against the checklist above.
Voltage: {"value": 17.5, "unit": "V"}
